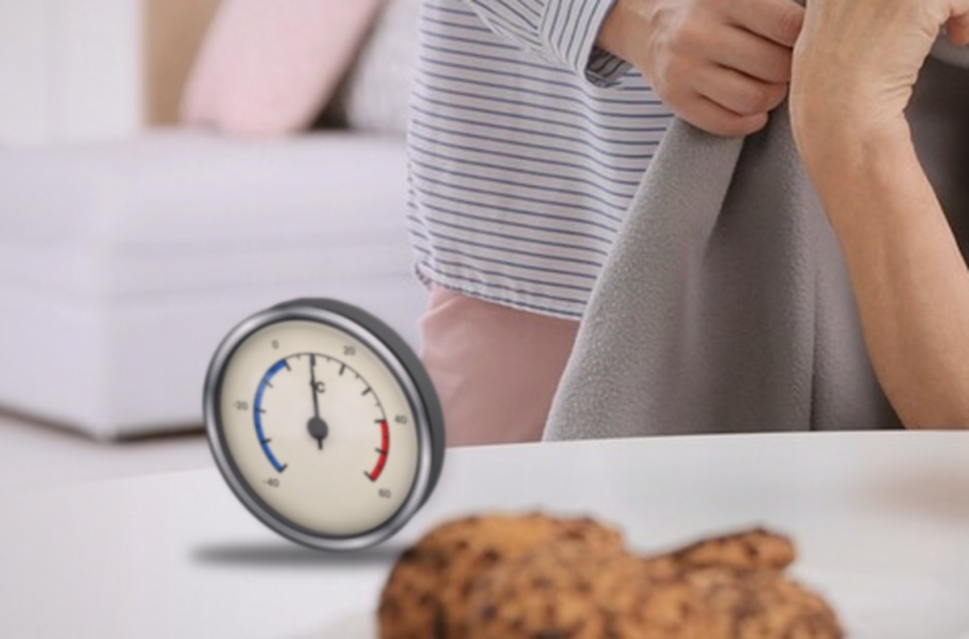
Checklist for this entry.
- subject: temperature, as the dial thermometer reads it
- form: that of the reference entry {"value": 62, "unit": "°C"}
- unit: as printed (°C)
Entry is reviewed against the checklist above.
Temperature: {"value": 10, "unit": "°C"}
